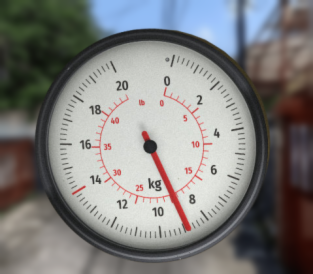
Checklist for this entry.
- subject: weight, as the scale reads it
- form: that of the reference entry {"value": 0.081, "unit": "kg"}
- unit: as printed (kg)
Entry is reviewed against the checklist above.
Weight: {"value": 8.8, "unit": "kg"}
